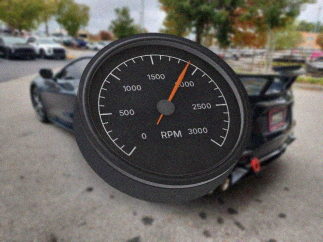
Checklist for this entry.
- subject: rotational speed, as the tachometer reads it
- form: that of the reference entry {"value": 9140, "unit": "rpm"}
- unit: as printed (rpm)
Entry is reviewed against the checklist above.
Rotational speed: {"value": 1900, "unit": "rpm"}
